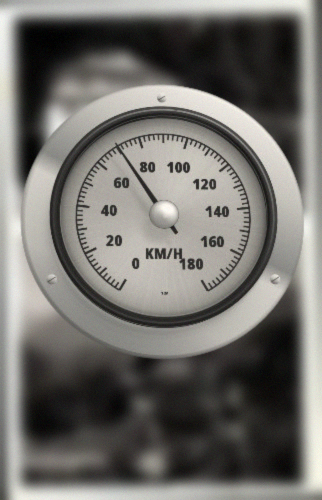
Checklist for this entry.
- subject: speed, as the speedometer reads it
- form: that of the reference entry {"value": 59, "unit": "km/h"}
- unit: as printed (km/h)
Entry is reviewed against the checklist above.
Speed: {"value": 70, "unit": "km/h"}
